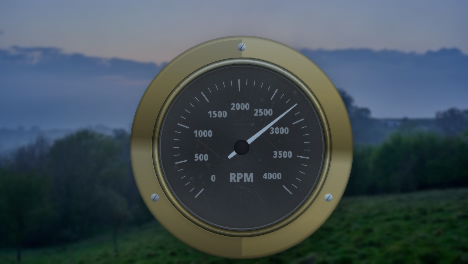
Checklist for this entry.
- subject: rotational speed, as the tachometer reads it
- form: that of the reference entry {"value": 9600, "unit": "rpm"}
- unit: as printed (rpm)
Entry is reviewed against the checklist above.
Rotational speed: {"value": 2800, "unit": "rpm"}
